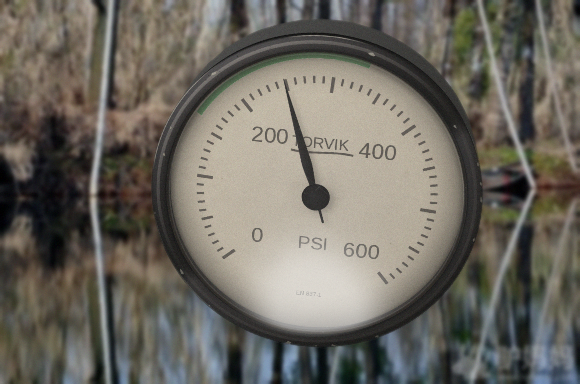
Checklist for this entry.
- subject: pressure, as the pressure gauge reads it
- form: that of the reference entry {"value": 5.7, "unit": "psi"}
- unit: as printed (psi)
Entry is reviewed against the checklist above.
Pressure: {"value": 250, "unit": "psi"}
